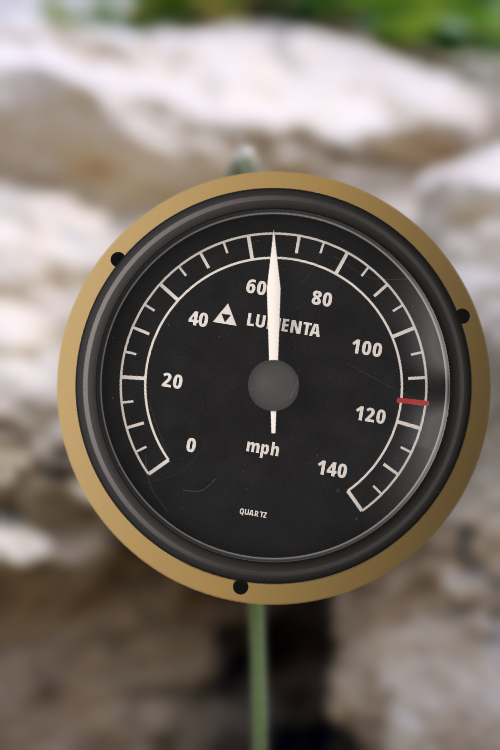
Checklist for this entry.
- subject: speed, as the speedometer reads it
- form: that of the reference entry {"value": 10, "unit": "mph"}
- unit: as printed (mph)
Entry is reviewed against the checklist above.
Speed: {"value": 65, "unit": "mph"}
